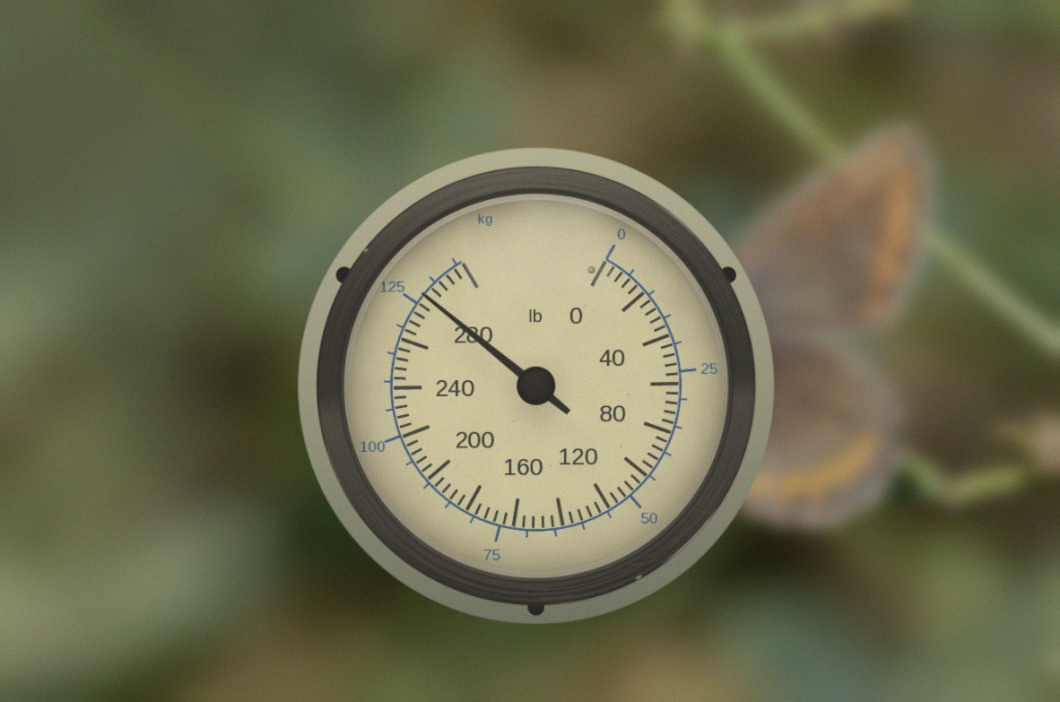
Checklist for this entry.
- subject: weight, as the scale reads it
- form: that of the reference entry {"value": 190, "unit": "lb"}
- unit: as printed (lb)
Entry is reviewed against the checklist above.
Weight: {"value": 280, "unit": "lb"}
